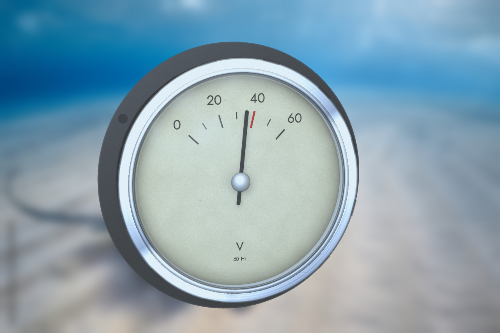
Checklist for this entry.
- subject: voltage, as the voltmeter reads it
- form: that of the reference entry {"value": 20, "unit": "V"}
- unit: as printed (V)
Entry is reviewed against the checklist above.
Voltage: {"value": 35, "unit": "V"}
